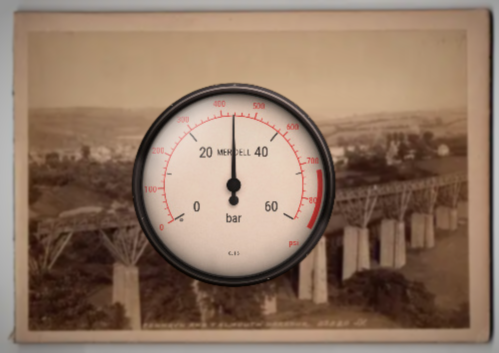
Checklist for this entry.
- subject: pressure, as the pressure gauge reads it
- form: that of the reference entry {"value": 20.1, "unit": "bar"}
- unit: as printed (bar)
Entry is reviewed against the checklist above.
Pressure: {"value": 30, "unit": "bar"}
